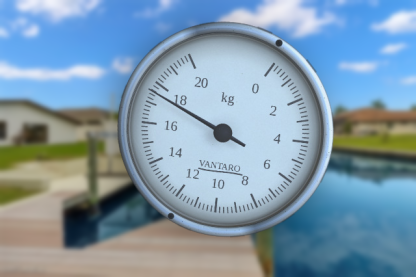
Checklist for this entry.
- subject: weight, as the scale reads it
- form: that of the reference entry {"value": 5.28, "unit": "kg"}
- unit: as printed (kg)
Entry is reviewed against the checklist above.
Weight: {"value": 17.6, "unit": "kg"}
